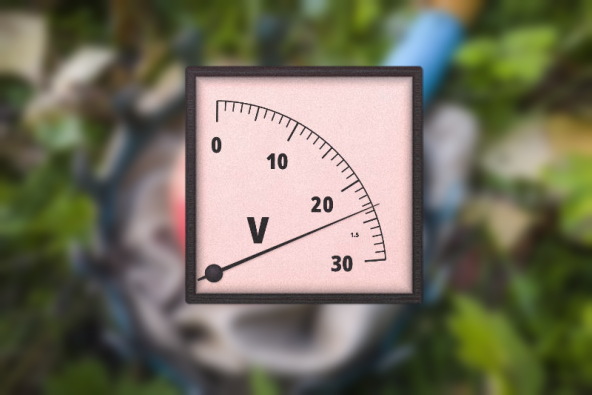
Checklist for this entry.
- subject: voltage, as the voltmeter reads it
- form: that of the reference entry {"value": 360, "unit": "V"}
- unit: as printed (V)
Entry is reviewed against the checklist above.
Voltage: {"value": 23.5, "unit": "V"}
